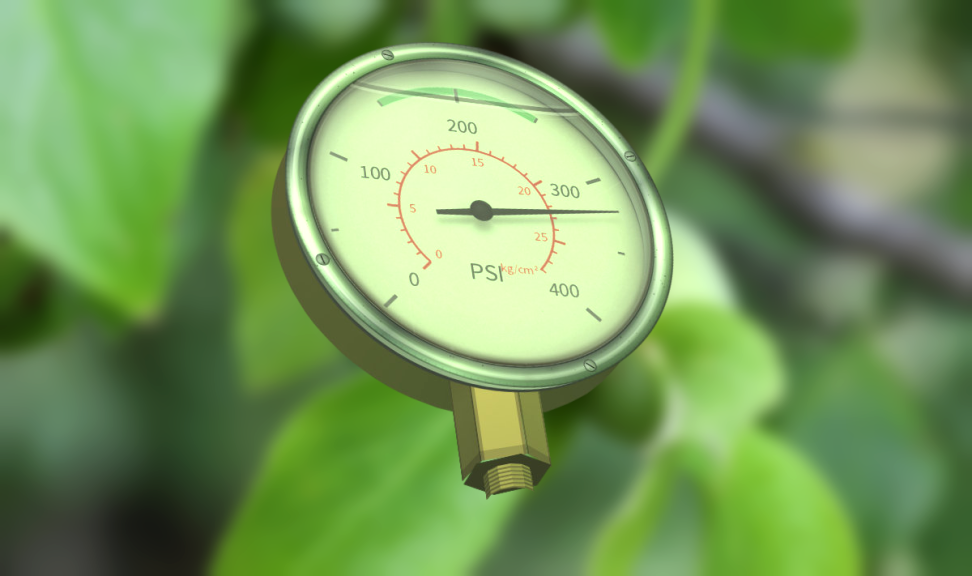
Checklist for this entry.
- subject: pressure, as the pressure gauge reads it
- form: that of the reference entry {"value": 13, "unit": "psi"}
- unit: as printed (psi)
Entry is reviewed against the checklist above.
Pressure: {"value": 325, "unit": "psi"}
